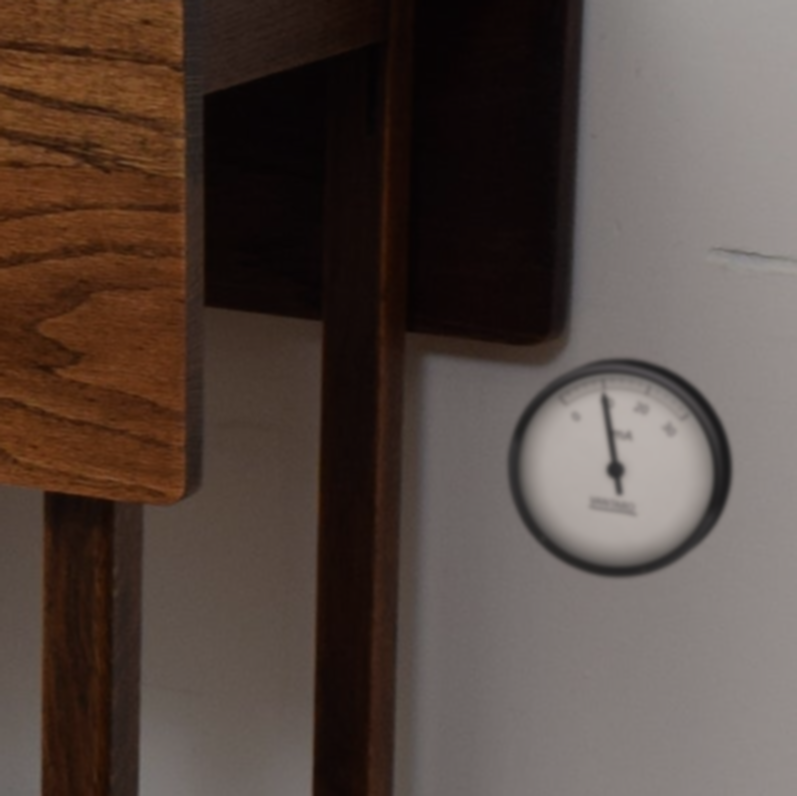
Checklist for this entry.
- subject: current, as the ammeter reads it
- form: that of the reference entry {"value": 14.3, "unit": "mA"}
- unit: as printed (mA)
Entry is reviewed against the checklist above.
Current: {"value": 10, "unit": "mA"}
